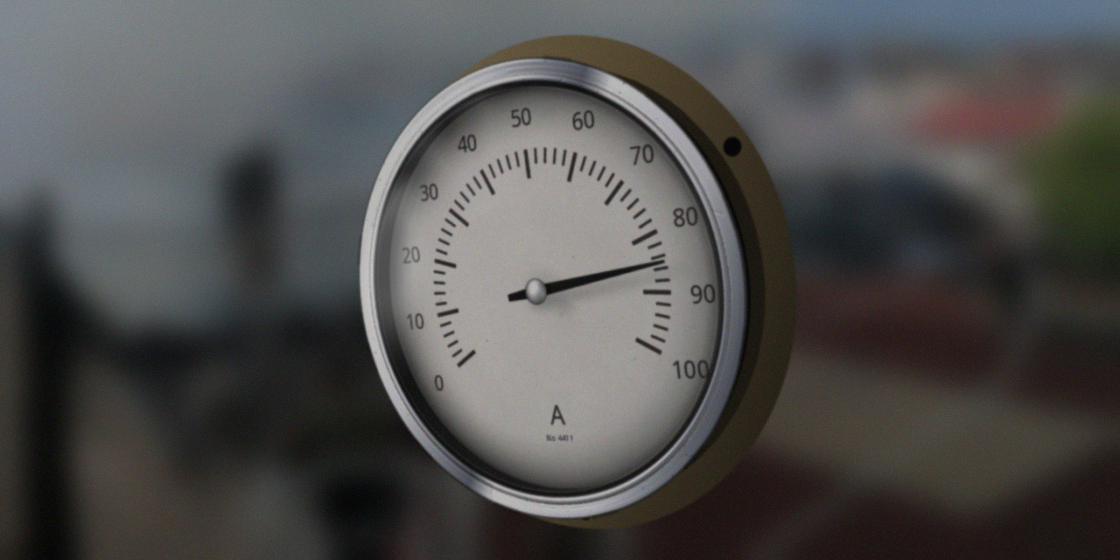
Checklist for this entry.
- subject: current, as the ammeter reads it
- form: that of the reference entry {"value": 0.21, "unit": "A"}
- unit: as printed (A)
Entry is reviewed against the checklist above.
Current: {"value": 85, "unit": "A"}
